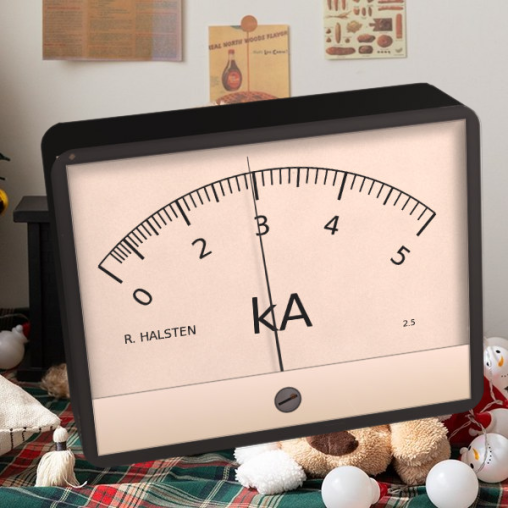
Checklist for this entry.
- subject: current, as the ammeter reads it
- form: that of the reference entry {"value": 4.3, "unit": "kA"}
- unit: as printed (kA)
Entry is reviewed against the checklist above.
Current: {"value": 2.95, "unit": "kA"}
